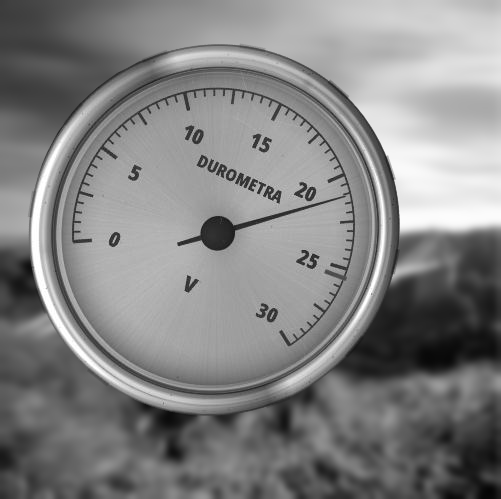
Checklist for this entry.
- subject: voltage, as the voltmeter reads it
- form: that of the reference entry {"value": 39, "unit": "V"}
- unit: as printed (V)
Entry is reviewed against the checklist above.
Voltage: {"value": 21, "unit": "V"}
